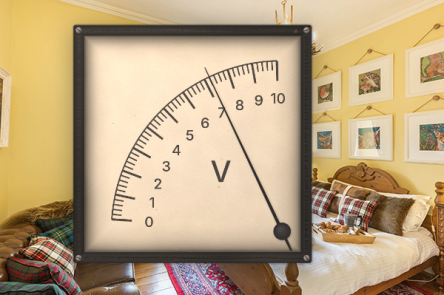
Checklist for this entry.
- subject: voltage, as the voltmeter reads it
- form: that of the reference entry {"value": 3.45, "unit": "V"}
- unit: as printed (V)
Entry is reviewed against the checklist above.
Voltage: {"value": 7.2, "unit": "V"}
